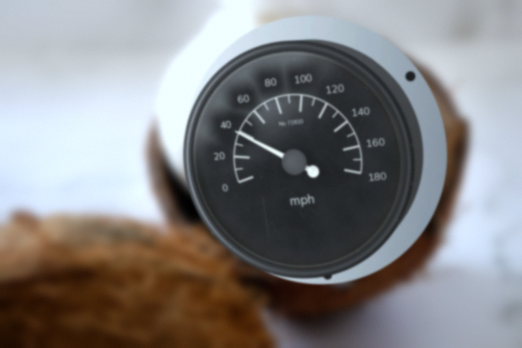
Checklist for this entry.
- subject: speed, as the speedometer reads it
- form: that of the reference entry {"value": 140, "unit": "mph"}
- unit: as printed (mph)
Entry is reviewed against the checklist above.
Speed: {"value": 40, "unit": "mph"}
